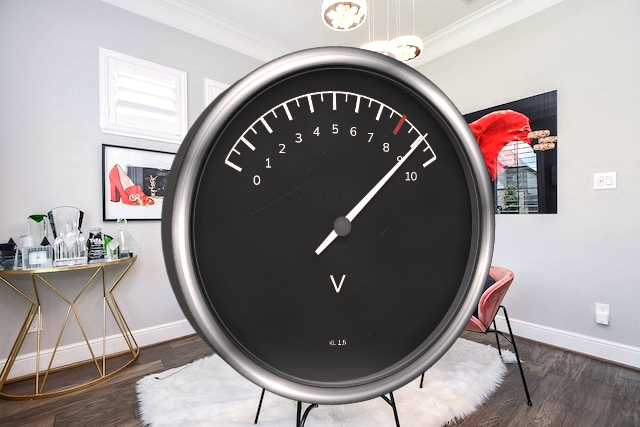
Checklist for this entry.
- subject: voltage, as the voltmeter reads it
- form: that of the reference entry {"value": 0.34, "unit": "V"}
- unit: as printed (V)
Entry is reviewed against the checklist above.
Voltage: {"value": 9, "unit": "V"}
